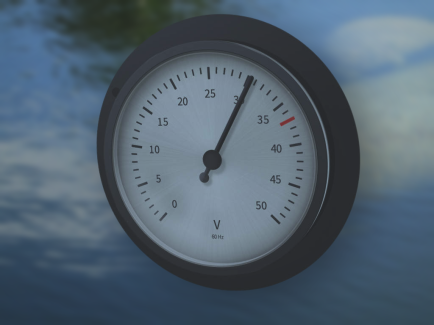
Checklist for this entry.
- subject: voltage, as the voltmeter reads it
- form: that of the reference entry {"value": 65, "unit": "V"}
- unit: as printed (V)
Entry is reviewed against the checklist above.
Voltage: {"value": 30.5, "unit": "V"}
